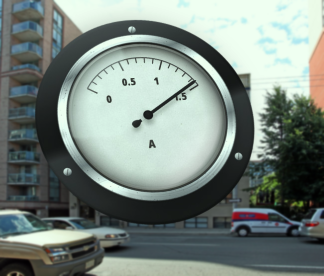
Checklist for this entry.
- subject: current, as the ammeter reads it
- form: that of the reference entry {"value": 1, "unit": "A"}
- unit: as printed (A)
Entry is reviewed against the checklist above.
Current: {"value": 1.45, "unit": "A"}
